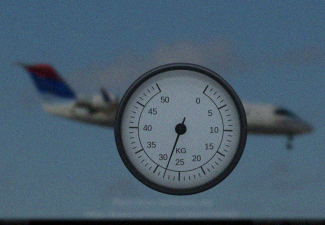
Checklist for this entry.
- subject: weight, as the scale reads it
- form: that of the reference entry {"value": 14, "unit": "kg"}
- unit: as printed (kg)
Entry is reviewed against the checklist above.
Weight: {"value": 28, "unit": "kg"}
